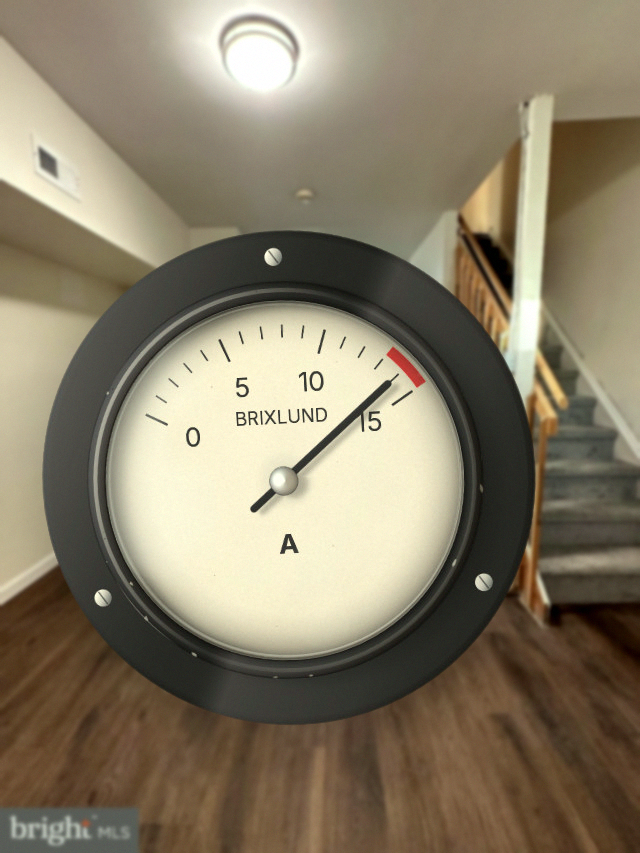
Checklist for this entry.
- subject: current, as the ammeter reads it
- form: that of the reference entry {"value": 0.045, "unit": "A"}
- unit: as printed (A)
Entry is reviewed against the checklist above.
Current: {"value": 14, "unit": "A"}
